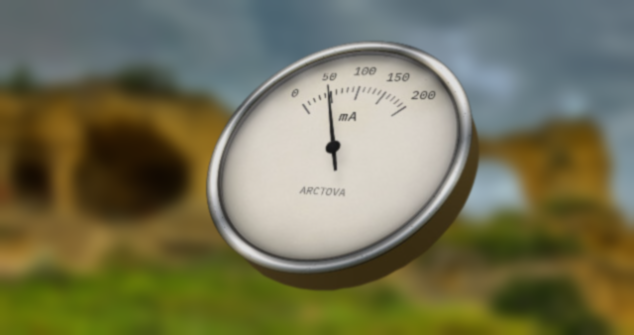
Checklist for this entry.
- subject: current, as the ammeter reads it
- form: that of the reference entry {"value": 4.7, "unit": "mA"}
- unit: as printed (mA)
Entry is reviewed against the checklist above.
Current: {"value": 50, "unit": "mA"}
